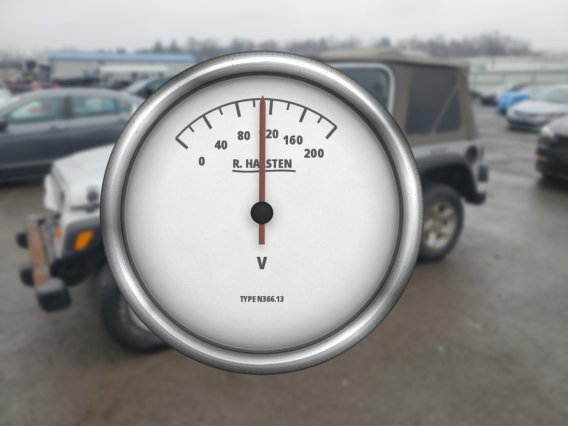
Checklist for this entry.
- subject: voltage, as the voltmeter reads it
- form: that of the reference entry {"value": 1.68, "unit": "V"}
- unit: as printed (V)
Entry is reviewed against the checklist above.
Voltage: {"value": 110, "unit": "V"}
